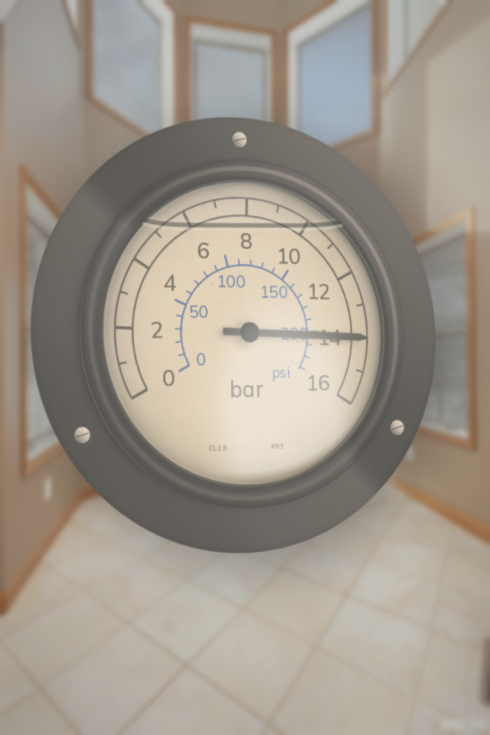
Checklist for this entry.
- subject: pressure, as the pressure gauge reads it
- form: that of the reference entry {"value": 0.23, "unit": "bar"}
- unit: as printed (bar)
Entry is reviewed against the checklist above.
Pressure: {"value": 14, "unit": "bar"}
